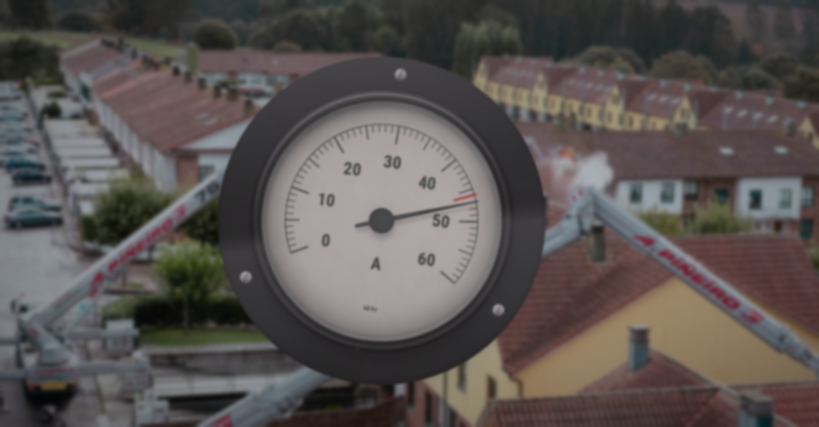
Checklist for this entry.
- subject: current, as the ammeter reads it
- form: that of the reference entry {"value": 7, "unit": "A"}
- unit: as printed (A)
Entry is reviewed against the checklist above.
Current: {"value": 47, "unit": "A"}
